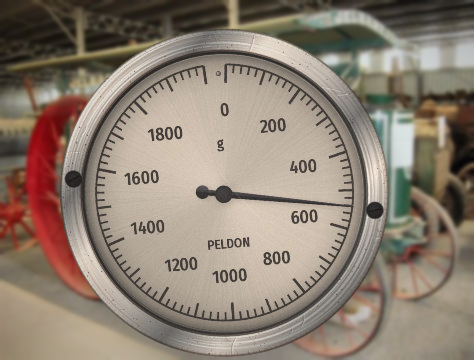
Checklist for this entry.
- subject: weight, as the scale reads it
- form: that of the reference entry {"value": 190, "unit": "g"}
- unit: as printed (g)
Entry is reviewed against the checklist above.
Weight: {"value": 540, "unit": "g"}
